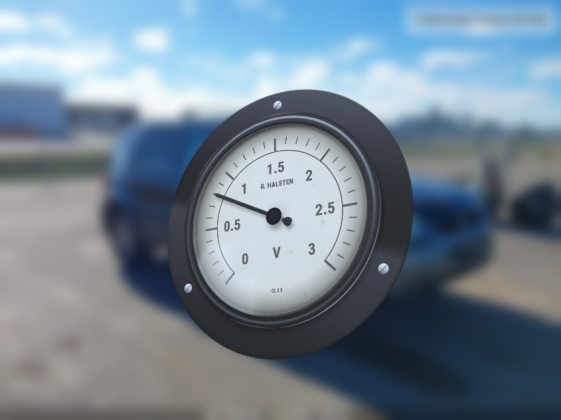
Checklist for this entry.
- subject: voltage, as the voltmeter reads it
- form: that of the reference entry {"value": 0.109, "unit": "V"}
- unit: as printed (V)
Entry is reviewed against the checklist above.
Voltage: {"value": 0.8, "unit": "V"}
